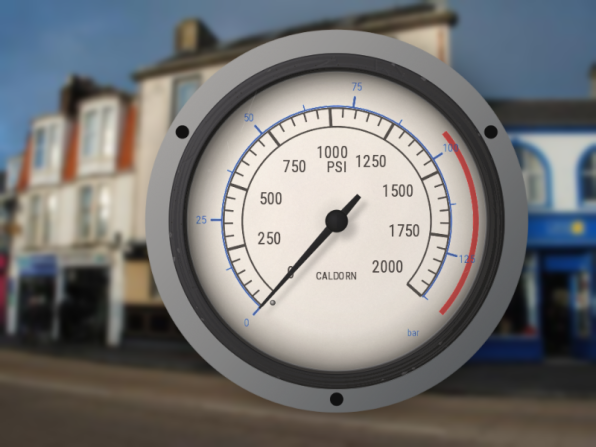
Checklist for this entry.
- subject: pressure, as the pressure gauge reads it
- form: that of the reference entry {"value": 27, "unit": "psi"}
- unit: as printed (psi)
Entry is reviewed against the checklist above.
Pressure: {"value": 0, "unit": "psi"}
